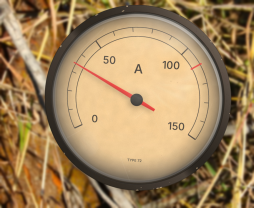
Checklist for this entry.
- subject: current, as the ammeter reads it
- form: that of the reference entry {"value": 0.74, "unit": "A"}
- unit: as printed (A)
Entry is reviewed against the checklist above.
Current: {"value": 35, "unit": "A"}
